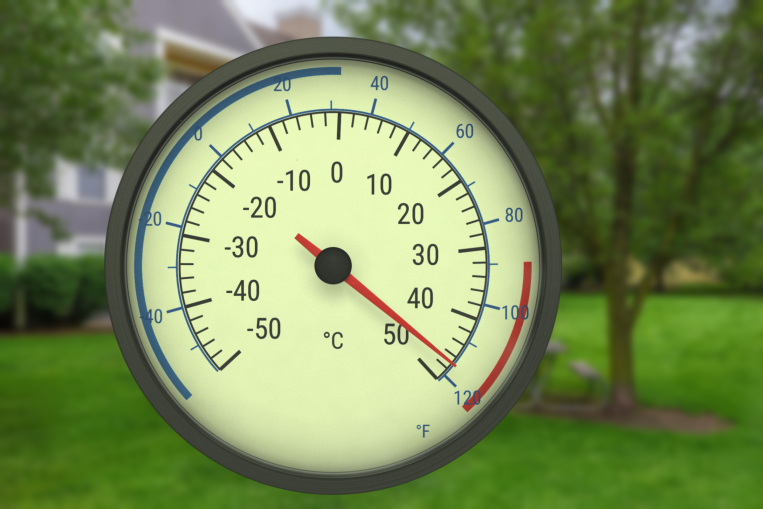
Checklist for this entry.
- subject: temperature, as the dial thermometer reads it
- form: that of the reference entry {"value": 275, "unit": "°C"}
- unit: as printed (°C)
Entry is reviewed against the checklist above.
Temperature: {"value": 47, "unit": "°C"}
